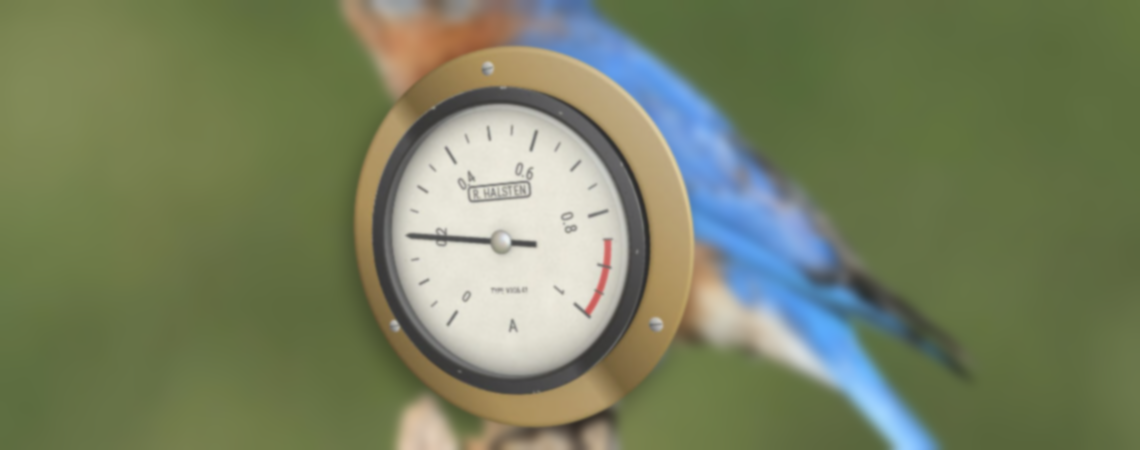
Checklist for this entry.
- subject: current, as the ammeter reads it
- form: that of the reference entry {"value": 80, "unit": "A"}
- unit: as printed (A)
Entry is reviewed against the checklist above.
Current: {"value": 0.2, "unit": "A"}
